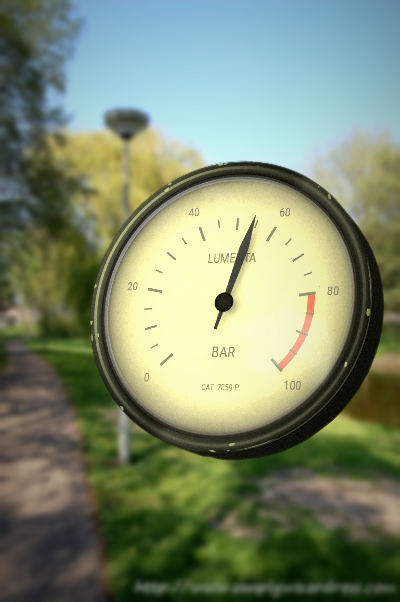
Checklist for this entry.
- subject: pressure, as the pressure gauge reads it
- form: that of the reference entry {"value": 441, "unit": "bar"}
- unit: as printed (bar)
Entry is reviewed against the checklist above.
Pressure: {"value": 55, "unit": "bar"}
